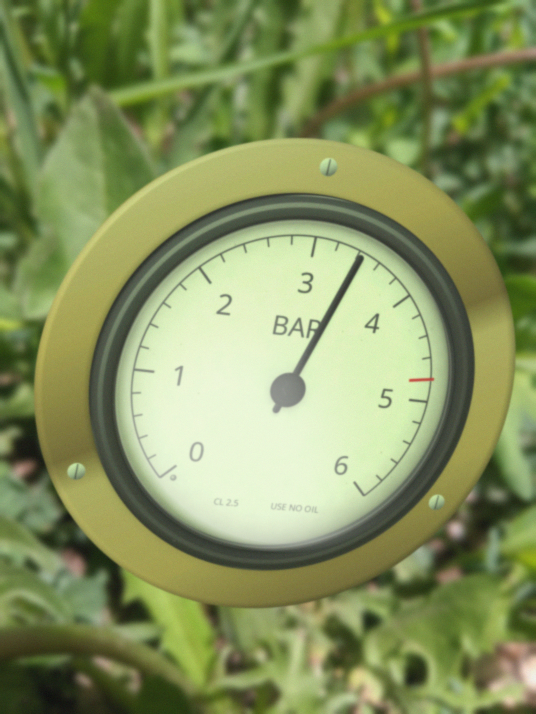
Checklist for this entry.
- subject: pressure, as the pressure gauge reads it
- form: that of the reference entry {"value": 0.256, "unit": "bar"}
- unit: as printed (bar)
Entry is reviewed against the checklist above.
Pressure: {"value": 3.4, "unit": "bar"}
